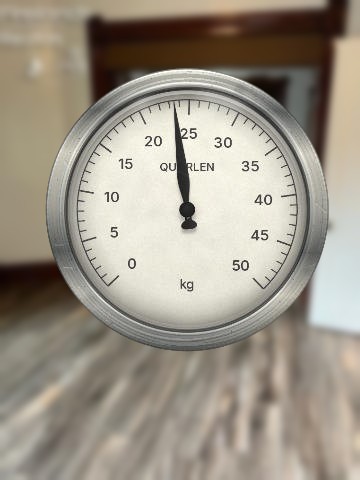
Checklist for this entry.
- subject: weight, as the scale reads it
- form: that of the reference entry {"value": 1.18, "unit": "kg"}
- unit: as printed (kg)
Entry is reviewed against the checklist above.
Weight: {"value": 23.5, "unit": "kg"}
